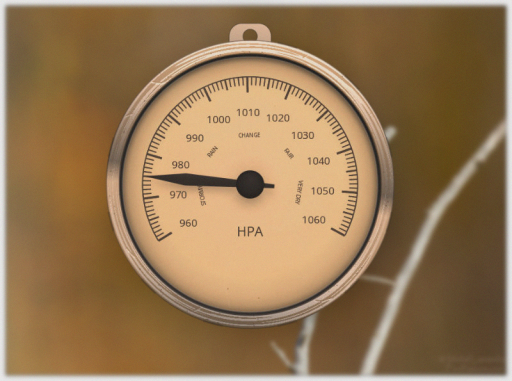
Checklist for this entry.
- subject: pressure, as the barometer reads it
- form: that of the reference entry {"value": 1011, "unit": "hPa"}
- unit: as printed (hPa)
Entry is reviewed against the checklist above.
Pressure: {"value": 975, "unit": "hPa"}
